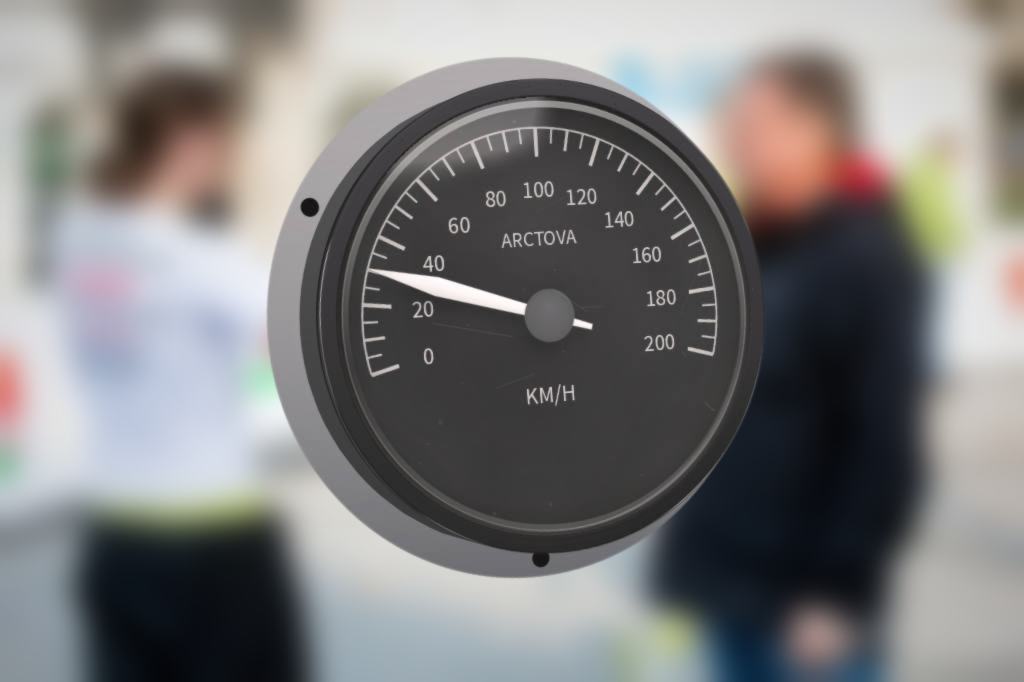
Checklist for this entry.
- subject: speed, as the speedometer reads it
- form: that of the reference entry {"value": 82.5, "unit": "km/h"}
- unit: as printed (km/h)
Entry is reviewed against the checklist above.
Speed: {"value": 30, "unit": "km/h"}
